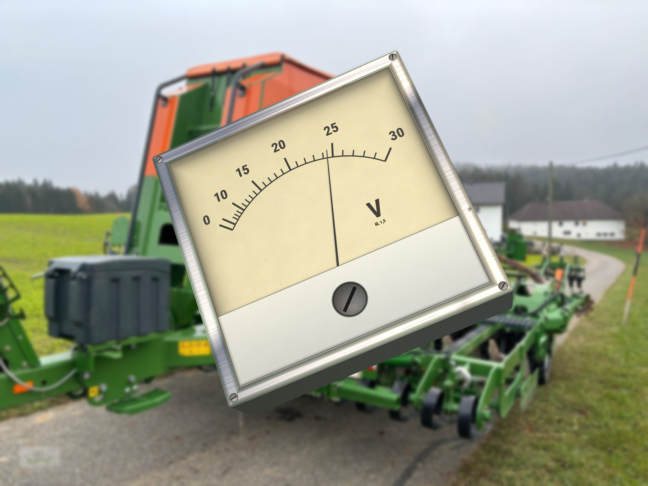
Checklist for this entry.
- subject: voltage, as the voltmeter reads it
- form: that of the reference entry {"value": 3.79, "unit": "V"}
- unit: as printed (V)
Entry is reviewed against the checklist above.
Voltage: {"value": 24.5, "unit": "V"}
